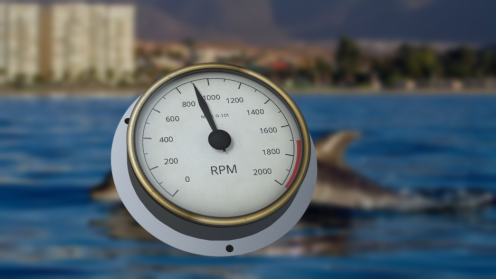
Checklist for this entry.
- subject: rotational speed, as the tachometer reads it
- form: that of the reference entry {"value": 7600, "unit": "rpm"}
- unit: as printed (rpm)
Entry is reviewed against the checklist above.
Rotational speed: {"value": 900, "unit": "rpm"}
